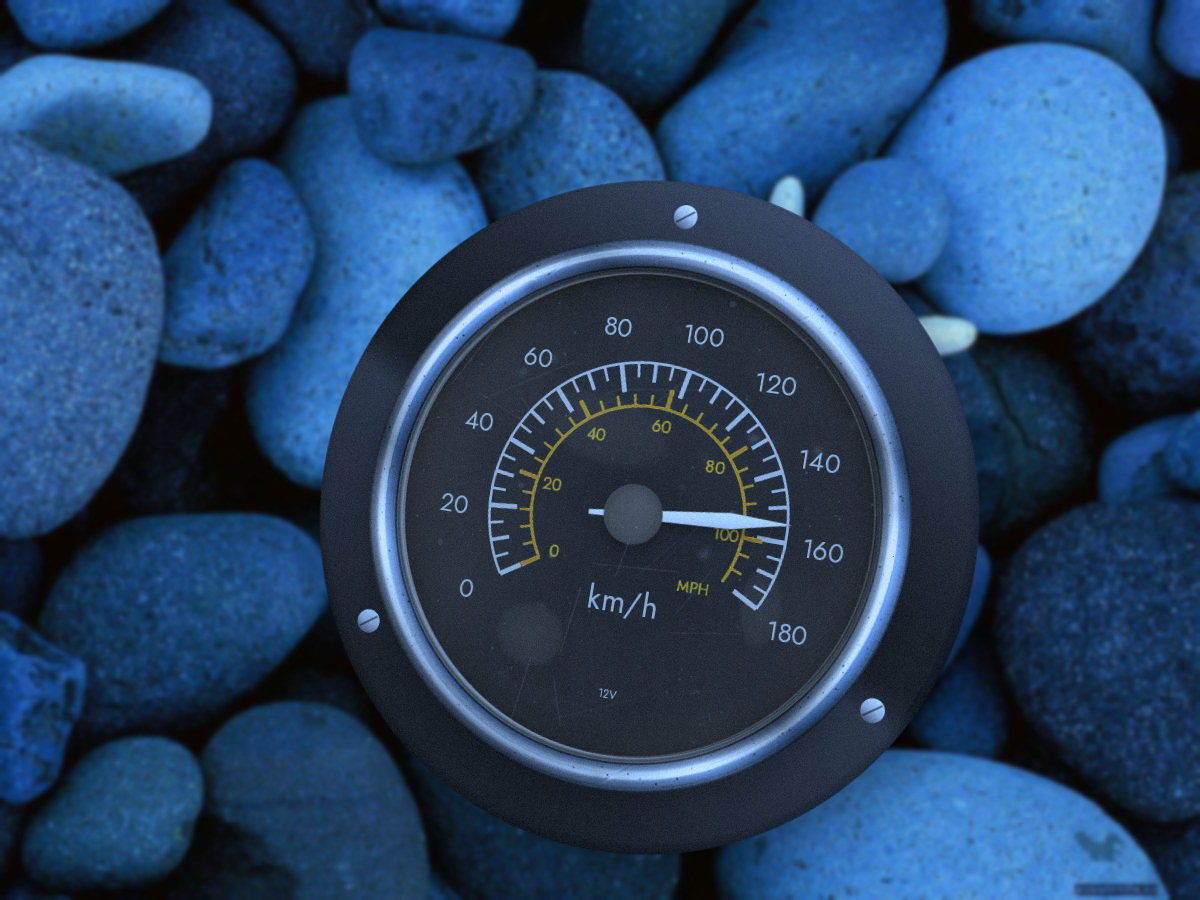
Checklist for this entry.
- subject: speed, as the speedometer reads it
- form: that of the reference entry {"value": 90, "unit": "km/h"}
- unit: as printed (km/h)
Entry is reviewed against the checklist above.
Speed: {"value": 155, "unit": "km/h"}
